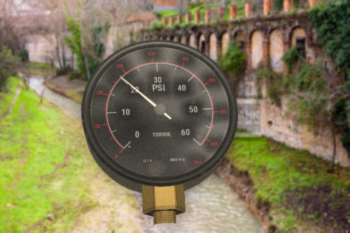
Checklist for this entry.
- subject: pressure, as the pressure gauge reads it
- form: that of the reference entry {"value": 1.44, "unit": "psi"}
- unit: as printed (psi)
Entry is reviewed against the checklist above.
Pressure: {"value": 20, "unit": "psi"}
